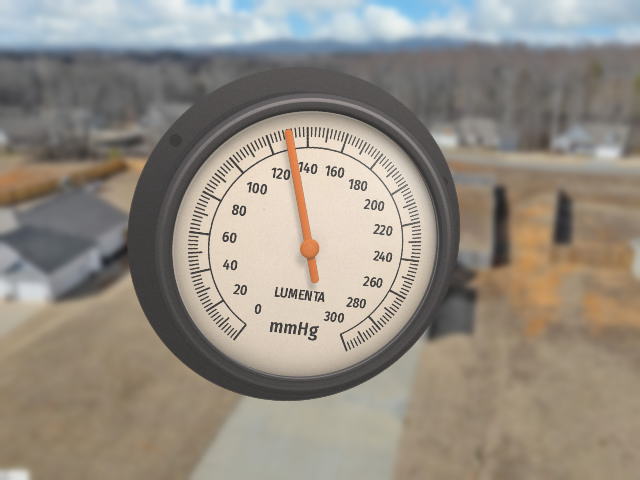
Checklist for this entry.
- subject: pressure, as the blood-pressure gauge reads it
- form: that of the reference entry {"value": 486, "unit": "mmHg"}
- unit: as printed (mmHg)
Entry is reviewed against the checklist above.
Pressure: {"value": 130, "unit": "mmHg"}
